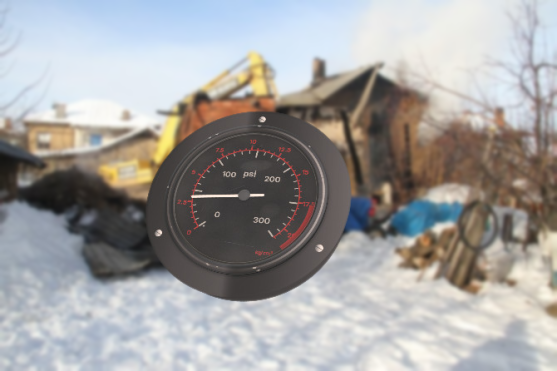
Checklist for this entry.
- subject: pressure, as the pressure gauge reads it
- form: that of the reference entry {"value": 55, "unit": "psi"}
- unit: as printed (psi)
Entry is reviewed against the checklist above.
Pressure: {"value": 40, "unit": "psi"}
